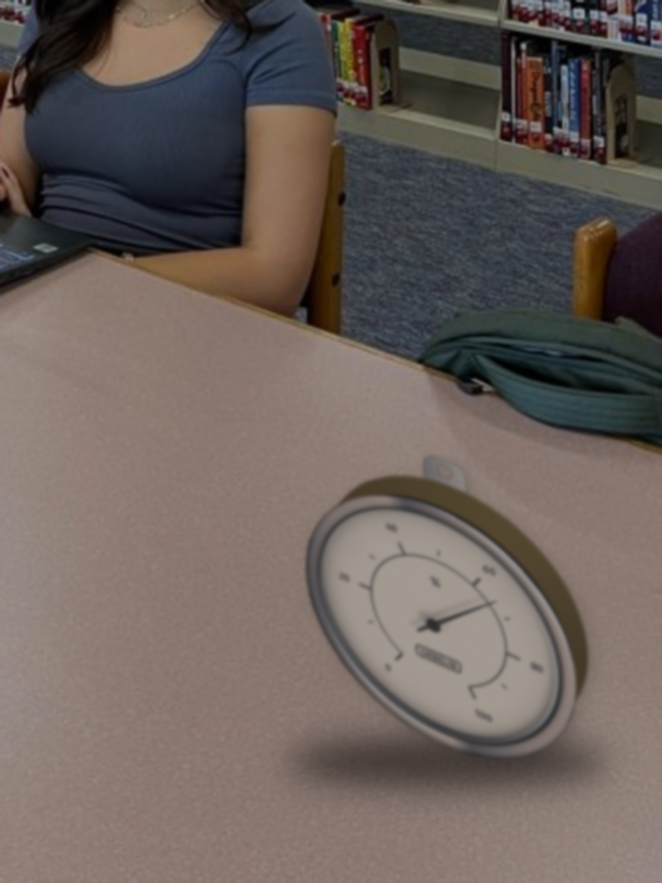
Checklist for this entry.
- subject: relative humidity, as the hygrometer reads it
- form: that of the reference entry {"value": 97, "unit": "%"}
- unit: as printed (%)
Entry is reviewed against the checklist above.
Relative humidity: {"value": 65, "unit": "%"}
